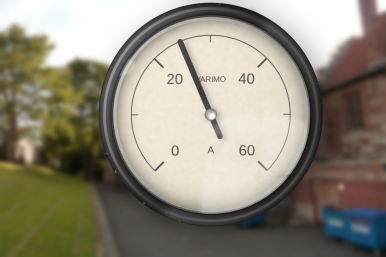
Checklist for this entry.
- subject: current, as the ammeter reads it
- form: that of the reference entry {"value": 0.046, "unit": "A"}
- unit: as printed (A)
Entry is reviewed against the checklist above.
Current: {"value": 25, "unit": "A"}
